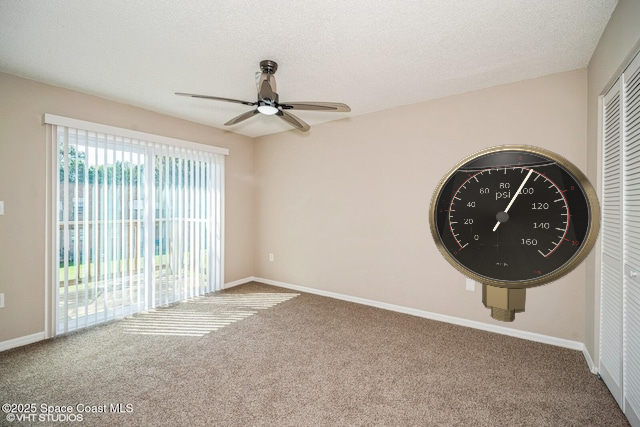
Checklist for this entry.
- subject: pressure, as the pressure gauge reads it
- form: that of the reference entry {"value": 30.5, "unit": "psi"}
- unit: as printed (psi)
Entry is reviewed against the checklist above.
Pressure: {"value": 95, "unit": "psi"}
